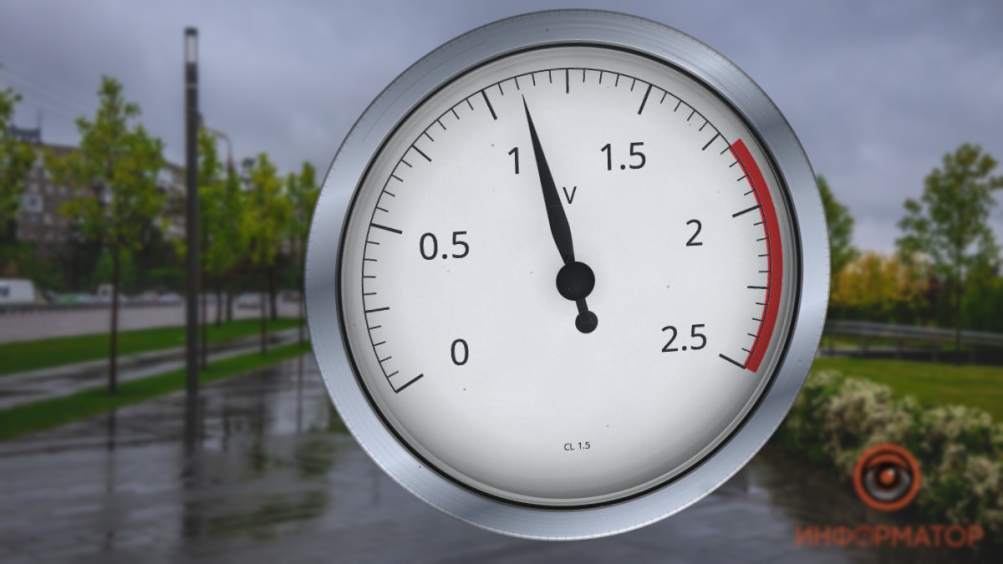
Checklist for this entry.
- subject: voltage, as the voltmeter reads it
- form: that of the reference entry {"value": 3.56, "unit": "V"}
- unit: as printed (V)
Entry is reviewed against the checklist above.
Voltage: {"value": 1.1, "unit": "V"}
